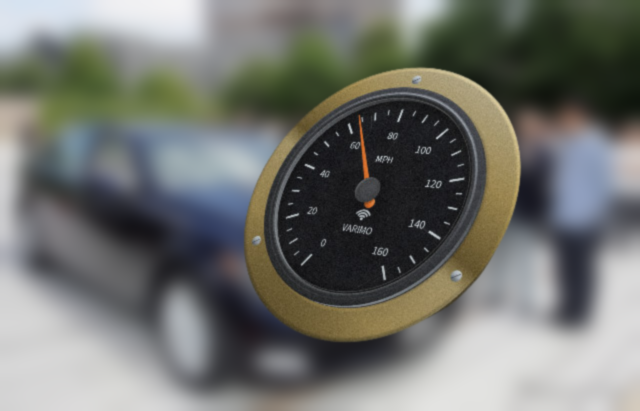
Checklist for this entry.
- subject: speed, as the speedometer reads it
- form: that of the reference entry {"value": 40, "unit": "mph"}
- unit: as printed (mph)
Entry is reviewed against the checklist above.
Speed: {"value": 65, "unit": "mph"}
